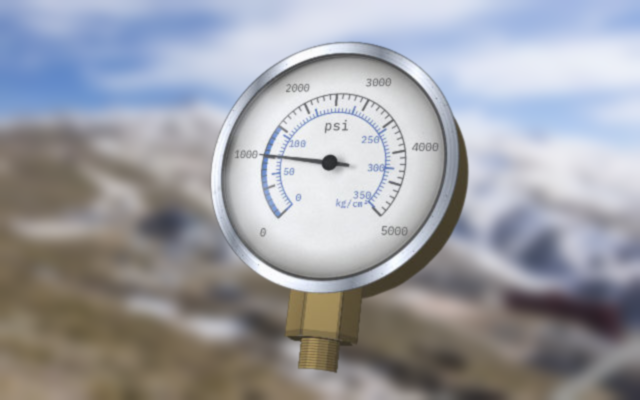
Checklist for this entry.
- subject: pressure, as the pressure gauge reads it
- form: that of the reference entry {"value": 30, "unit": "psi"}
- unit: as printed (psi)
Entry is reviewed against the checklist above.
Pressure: {"value": 1000, "unit": "psi"}
